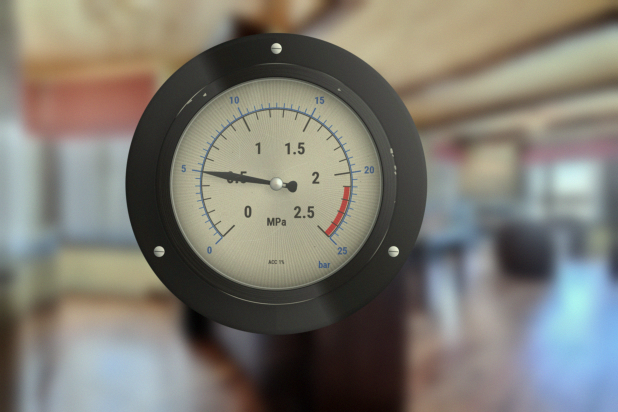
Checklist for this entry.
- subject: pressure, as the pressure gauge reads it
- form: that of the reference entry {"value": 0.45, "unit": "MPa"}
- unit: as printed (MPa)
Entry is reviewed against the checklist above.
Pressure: {"value": 0.5, "unit": "MPa"}
